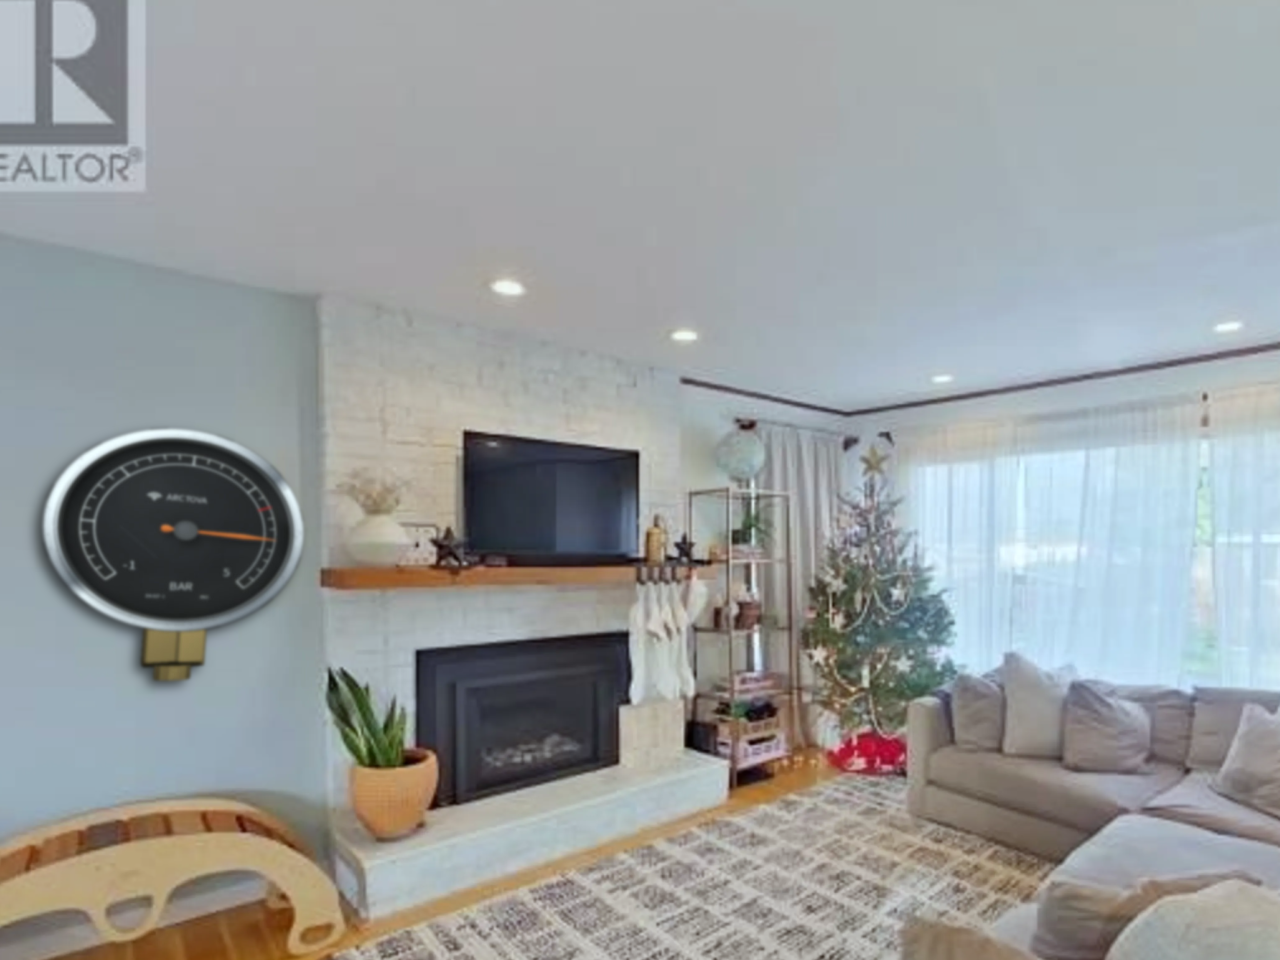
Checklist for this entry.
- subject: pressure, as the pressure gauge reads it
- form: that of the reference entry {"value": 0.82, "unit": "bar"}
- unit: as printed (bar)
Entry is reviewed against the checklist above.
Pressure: {"value": 4, "unit": "bar"}
